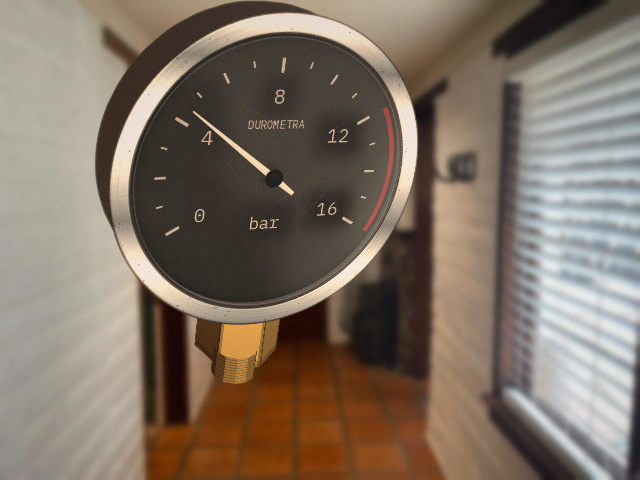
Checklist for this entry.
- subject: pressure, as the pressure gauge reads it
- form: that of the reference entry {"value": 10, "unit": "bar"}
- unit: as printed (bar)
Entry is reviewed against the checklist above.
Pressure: {"value": 4.5, "unit": "bar"}
